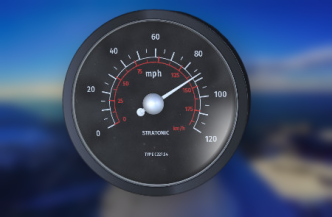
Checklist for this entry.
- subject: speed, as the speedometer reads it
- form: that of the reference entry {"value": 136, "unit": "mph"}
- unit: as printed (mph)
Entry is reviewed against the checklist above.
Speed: {"value": 87.5, "unit": "mph"}
